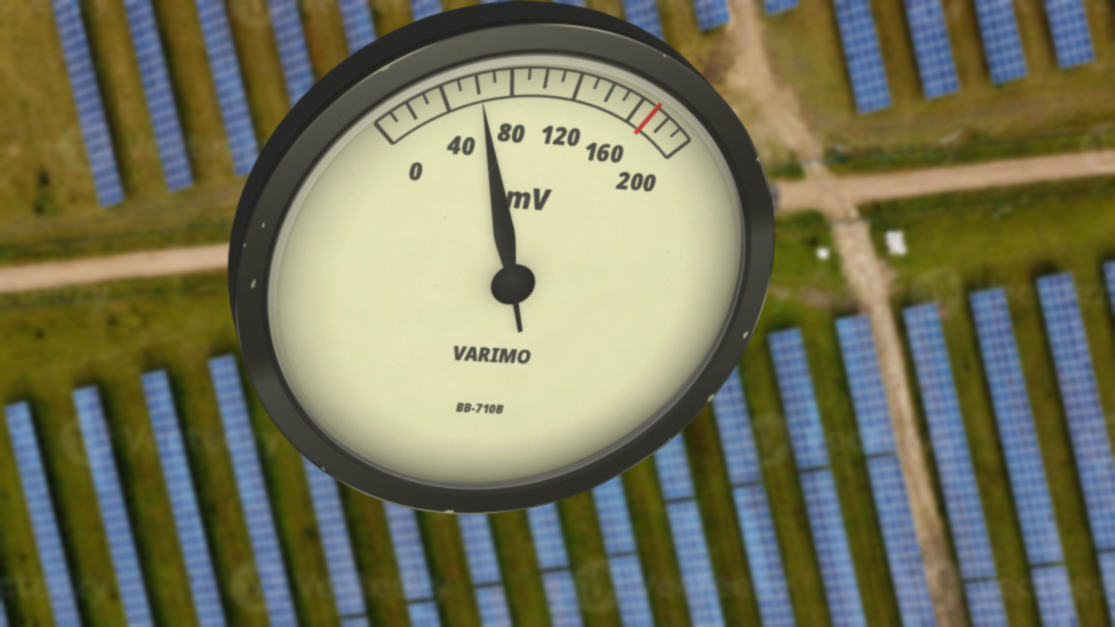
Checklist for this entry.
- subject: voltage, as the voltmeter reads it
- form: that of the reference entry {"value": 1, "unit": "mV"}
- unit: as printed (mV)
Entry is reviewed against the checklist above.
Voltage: {"value": 60, "unit": "mV"}
